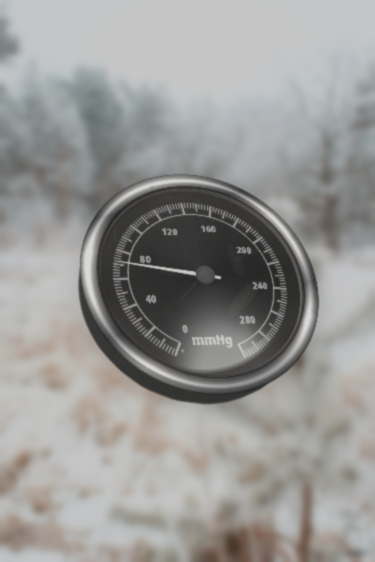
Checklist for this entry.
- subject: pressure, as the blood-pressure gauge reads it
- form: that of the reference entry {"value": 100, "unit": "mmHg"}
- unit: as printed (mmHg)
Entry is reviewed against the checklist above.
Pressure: {"value": 70, "unit": "mmHg"}
